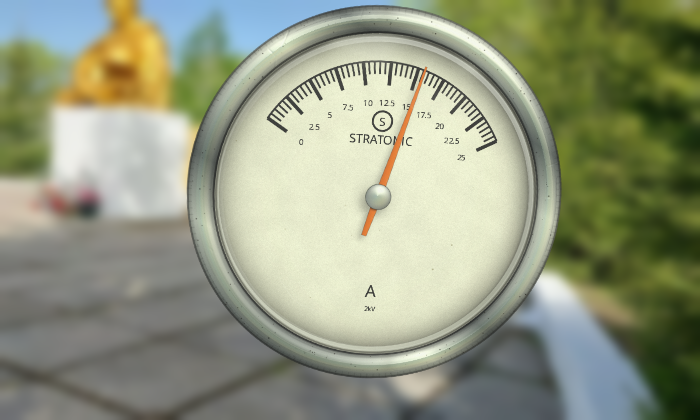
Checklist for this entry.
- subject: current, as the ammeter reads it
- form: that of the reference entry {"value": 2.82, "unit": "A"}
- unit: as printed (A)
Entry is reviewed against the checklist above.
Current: {"value": 15.5, "unit": "A"}
